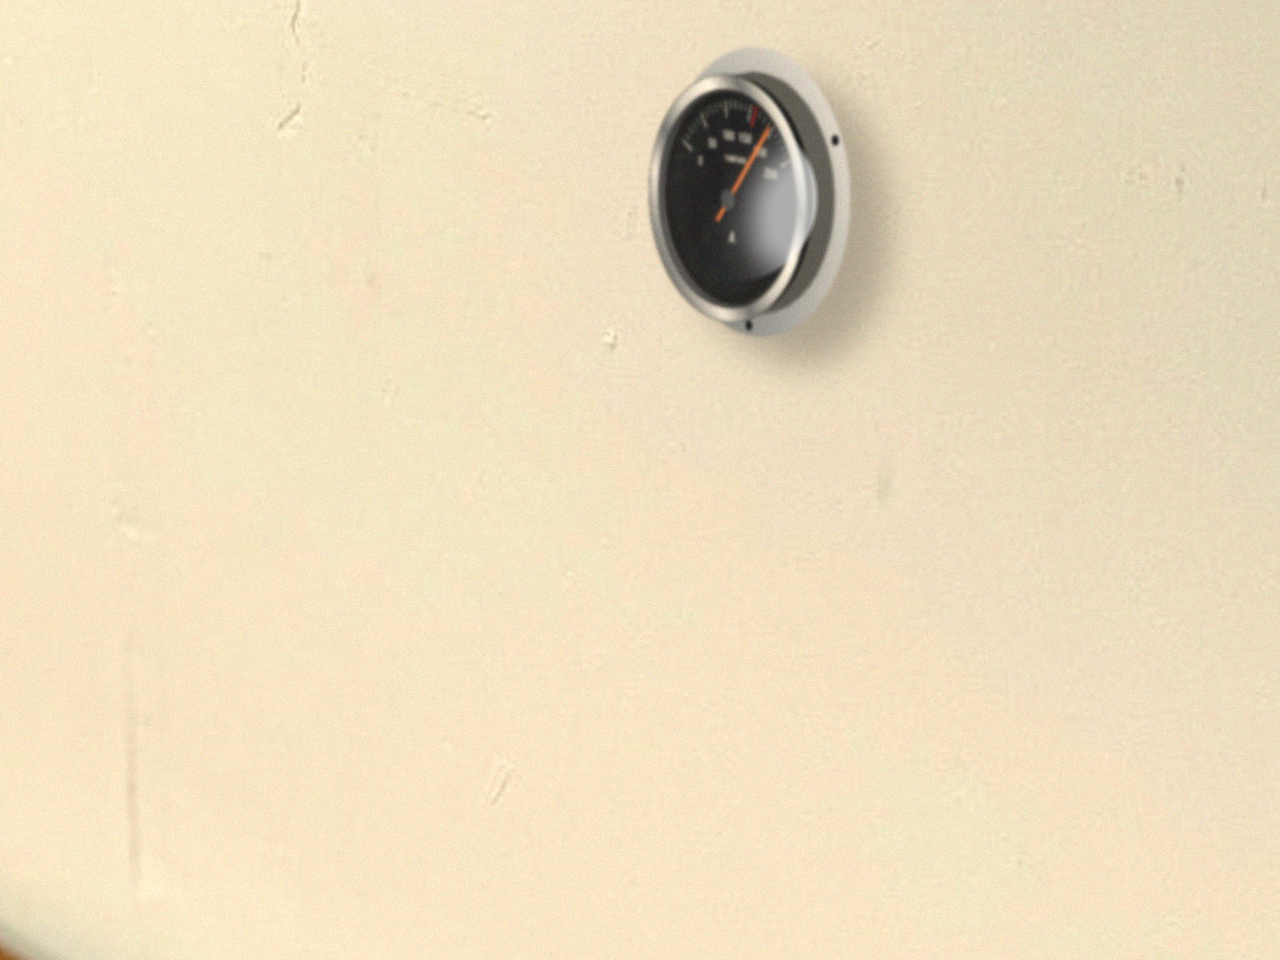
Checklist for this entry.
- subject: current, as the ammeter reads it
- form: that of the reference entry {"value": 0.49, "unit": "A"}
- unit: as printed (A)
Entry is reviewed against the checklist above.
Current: {"value": 200, "unit": "A"}
